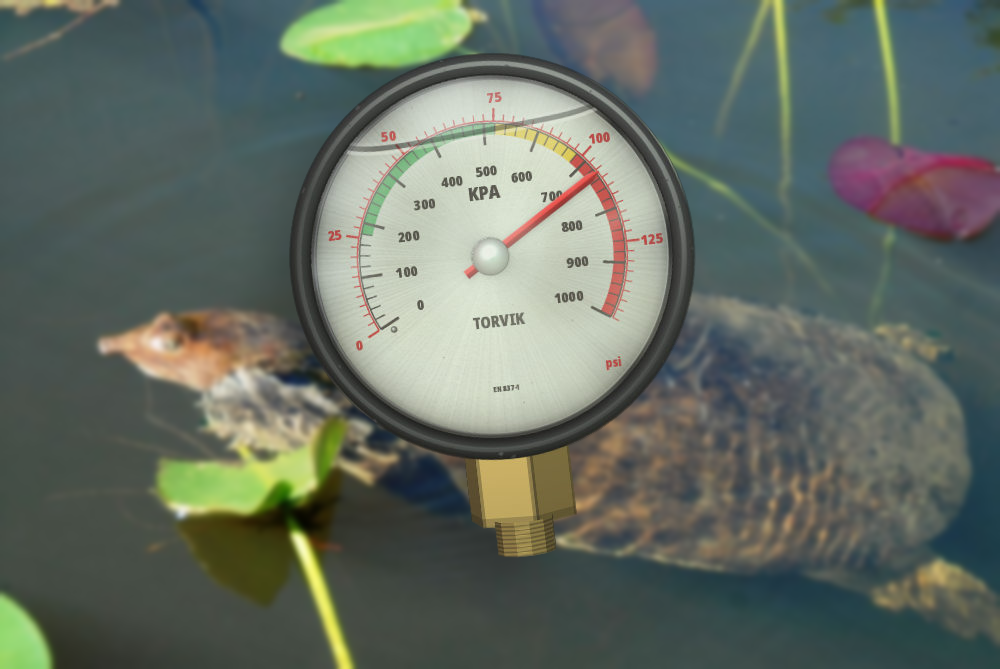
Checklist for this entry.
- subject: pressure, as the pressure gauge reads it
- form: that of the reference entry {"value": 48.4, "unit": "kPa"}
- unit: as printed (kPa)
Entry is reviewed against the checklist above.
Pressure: {"value": 730, "unit": "kPa"}
